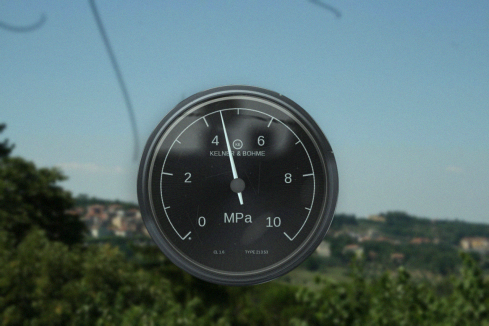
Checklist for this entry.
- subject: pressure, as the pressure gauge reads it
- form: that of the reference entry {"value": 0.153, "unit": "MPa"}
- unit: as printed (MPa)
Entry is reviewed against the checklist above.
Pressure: {"value": 4.5, "unit": "MPa"}
